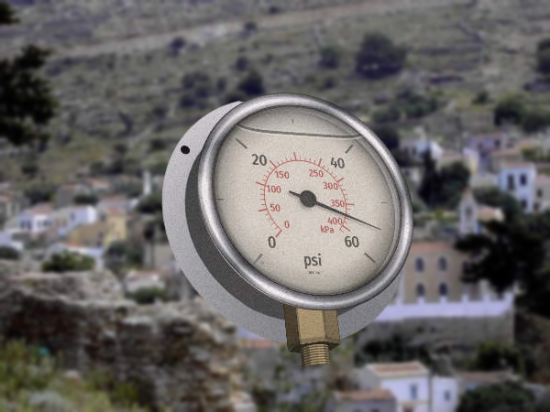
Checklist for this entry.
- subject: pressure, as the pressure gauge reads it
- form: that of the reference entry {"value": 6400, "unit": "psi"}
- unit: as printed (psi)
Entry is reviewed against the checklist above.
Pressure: {"value": 55, "unit": "psi"}
